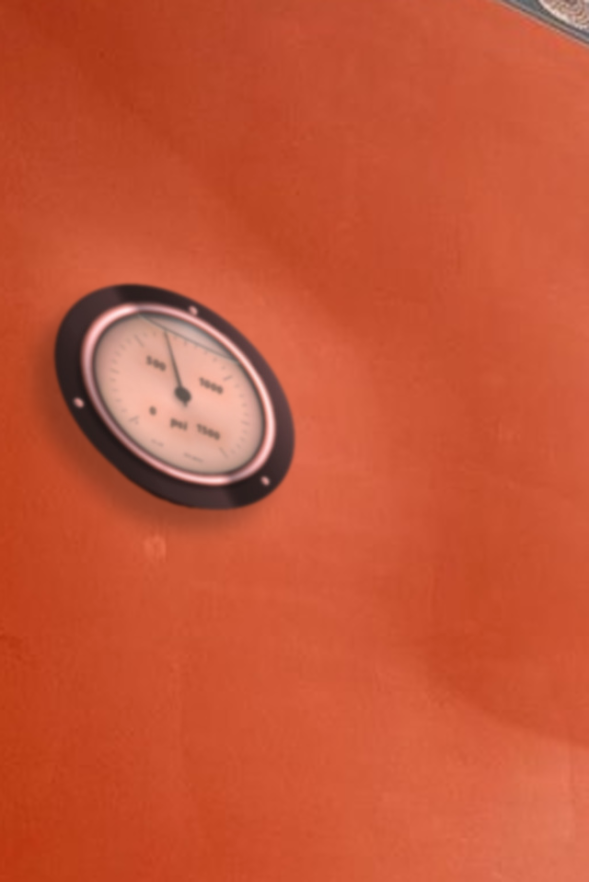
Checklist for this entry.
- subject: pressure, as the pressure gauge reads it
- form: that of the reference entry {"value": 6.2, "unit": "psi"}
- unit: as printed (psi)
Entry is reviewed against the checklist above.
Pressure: {"value": 650, "unit": "psi"}
